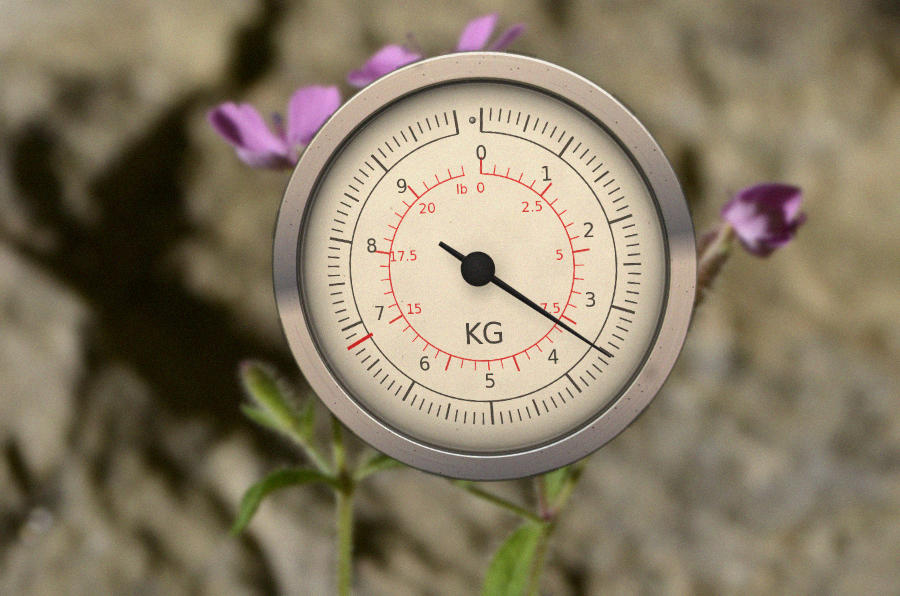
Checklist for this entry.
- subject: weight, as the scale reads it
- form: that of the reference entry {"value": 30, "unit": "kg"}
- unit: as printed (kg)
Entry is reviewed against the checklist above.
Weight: {"value": 3.5, "unit": "kg"}
